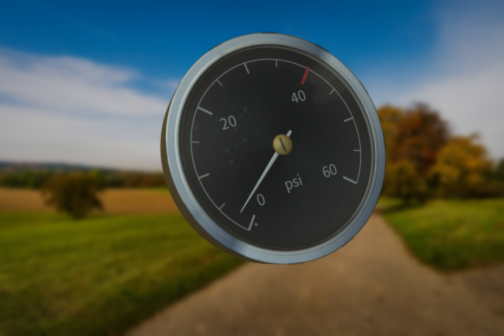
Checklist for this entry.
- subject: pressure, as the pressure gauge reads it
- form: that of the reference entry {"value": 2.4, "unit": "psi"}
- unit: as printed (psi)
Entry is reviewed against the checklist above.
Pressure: {"value": 2.5, "unit": "psi"}
